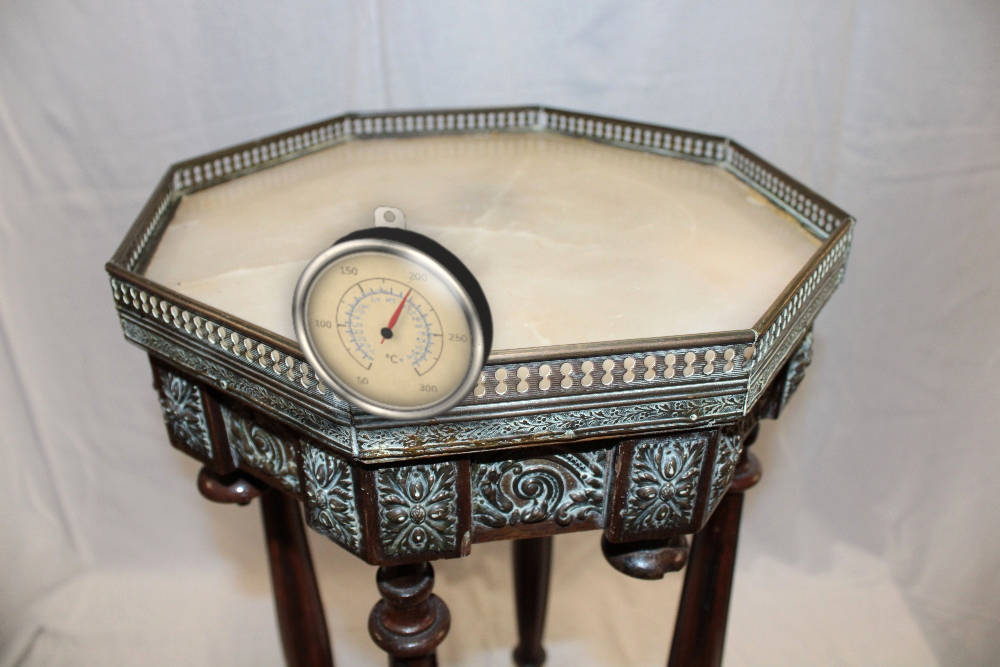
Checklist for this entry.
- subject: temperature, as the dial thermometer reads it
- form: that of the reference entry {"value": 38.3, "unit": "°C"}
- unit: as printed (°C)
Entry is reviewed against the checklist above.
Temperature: {"value": 200, "unit": "°C"}
